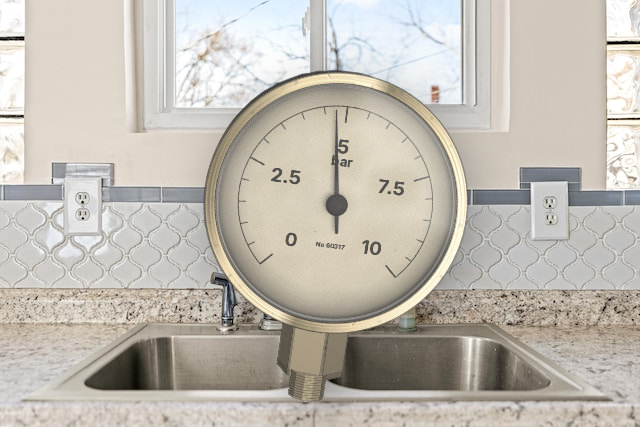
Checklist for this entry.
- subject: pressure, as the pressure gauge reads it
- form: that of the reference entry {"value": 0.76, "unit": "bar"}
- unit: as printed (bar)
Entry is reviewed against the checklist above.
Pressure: {"value": 4.75, "unit": "bar"}
